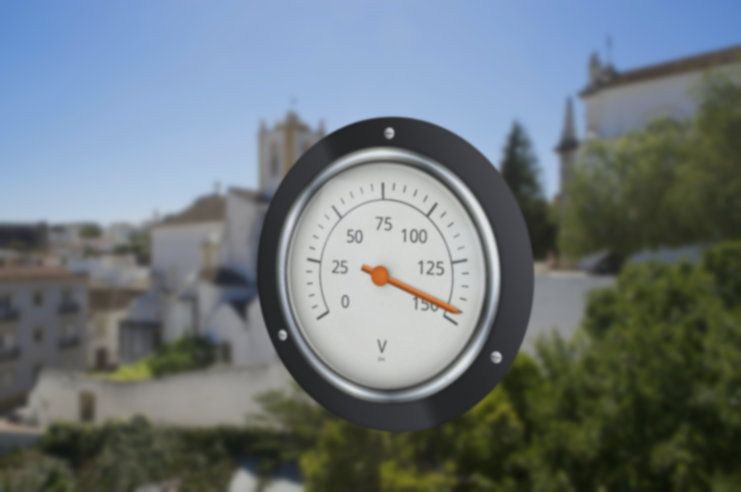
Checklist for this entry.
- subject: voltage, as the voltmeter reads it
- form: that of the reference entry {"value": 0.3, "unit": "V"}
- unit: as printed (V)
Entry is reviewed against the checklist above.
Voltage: {"value": 145, "unit": "V"}
